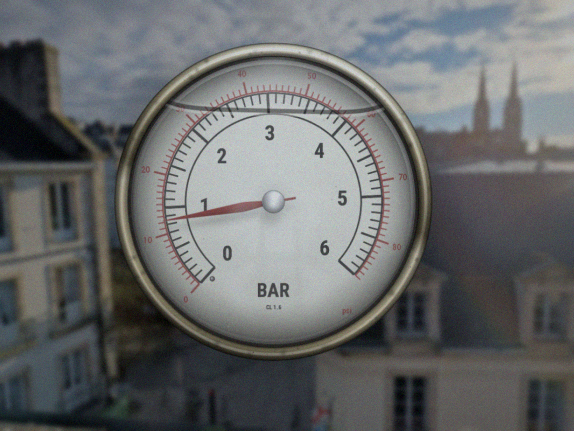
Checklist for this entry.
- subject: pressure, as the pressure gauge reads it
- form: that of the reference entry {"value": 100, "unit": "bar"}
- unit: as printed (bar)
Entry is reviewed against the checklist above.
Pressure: {"value": 0.85, "unit": "bar"}
